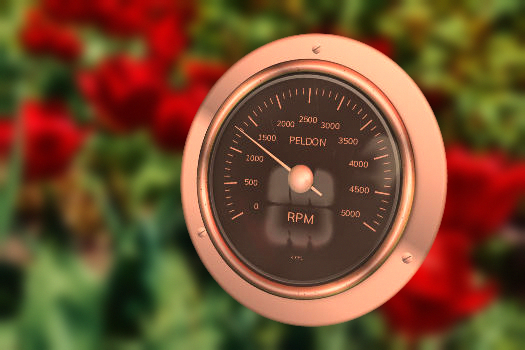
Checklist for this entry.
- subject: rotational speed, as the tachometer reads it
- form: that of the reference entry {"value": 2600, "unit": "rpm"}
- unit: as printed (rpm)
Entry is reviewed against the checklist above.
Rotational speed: {"value": 1300, "unit": "rpm"}
